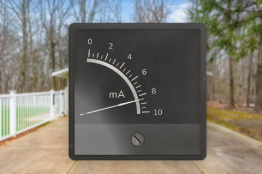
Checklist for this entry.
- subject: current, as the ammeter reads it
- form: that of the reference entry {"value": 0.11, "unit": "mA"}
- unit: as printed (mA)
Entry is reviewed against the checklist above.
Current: {"value": 8.5, "unit": "mA"}
